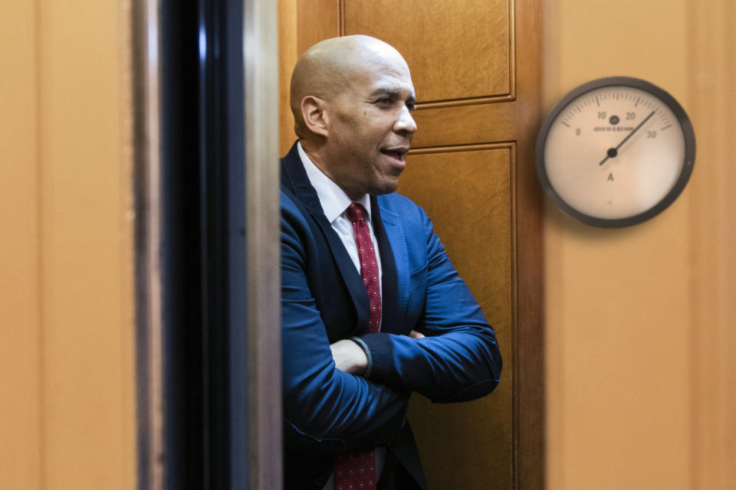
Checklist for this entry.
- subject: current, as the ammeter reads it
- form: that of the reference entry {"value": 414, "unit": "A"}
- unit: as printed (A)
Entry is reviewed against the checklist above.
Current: {"value": 25, "unit": "A"}
